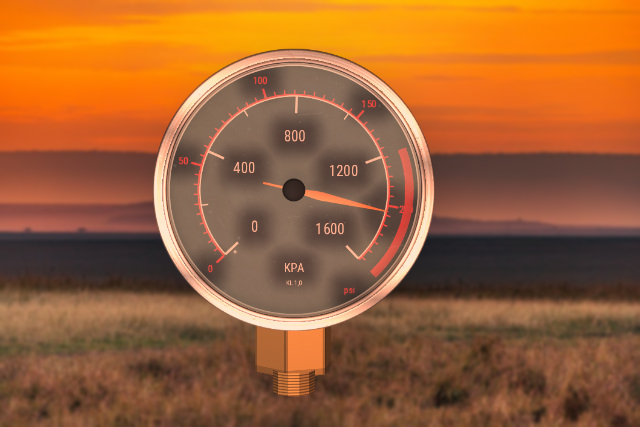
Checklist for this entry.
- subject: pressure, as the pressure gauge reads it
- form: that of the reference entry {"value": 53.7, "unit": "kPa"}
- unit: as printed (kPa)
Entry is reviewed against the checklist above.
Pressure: {"value": 1400, "unit": "kPa"}
